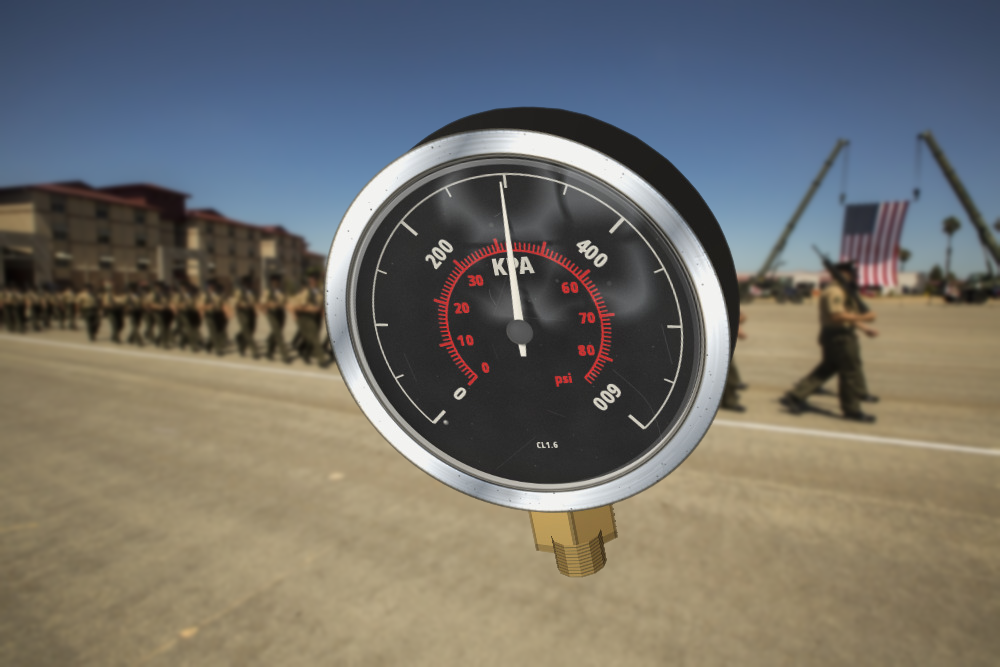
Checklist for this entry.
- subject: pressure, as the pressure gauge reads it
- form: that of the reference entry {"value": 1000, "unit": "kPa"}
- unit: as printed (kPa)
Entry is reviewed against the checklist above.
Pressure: {"value": 300, "unit": "kPa"}
